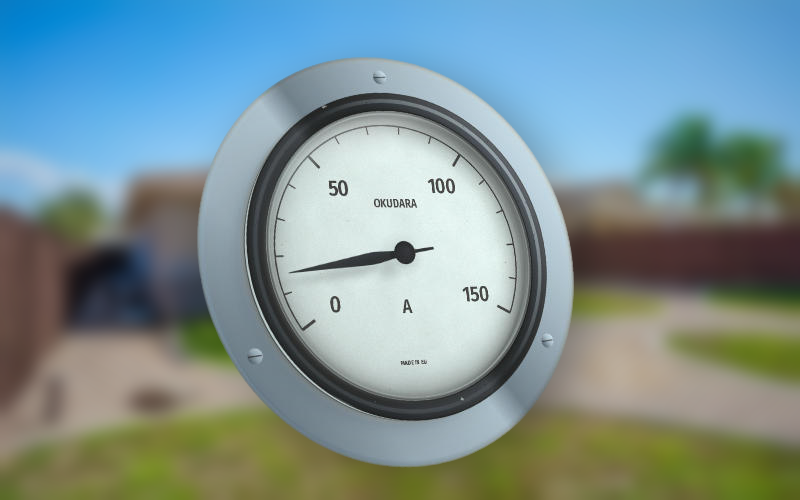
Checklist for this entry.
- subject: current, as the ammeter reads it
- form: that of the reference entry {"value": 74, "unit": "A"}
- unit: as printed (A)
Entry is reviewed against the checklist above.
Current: {"value": 15, "unit": "A"}
